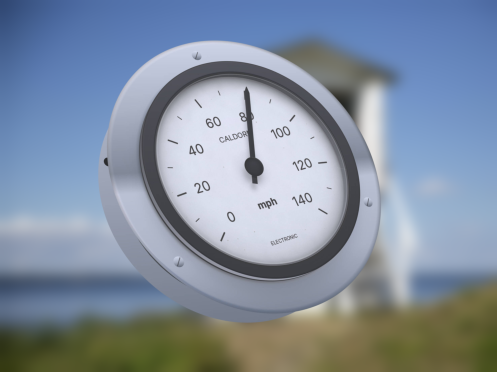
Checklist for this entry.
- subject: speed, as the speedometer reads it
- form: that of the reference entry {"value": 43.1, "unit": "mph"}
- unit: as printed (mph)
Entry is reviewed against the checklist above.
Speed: {"value": 80, "unit": "mph"}
